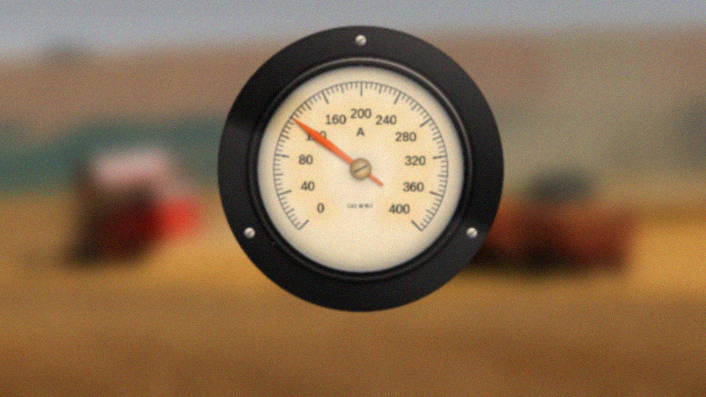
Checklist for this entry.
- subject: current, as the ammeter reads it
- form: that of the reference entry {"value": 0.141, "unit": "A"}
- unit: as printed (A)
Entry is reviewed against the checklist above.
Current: {"value": 120, "unit": "A"}
